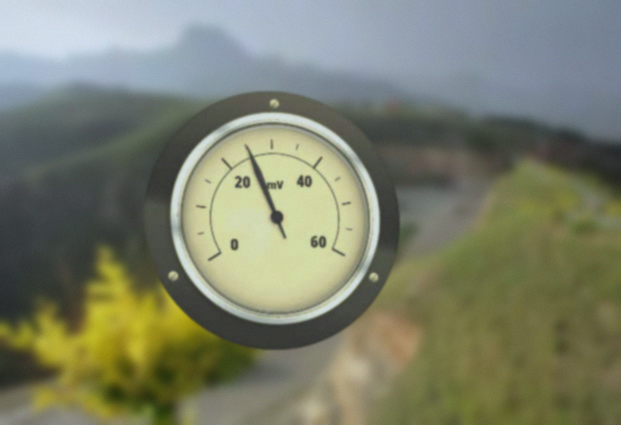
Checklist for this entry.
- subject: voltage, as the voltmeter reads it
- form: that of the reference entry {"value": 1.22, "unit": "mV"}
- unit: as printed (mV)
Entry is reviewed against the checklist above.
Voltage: {"value": 25, "unit": "mV"}
